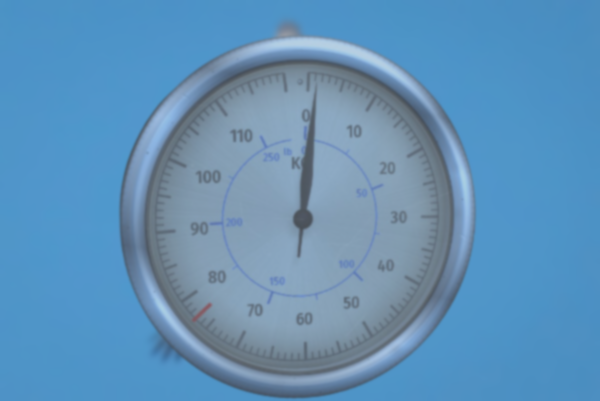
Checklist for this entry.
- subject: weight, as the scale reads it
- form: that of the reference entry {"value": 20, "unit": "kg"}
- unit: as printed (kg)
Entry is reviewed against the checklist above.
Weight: {"value": 1, "unit": "kg"}
